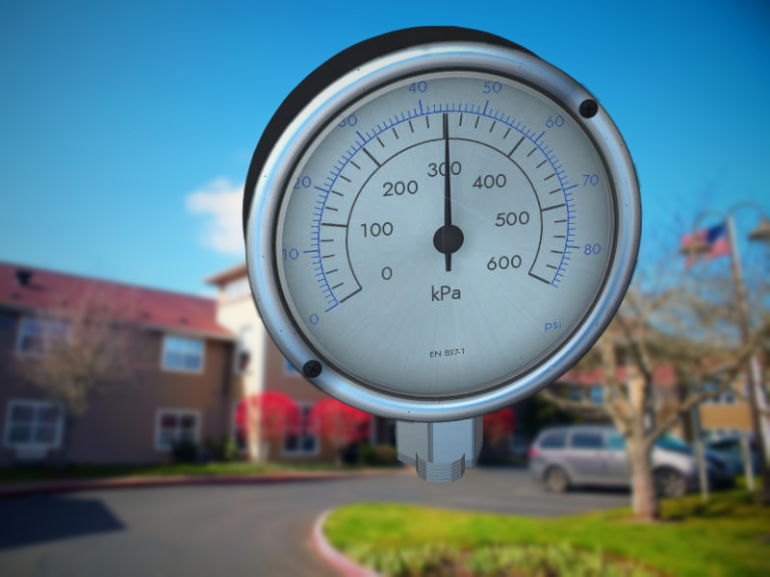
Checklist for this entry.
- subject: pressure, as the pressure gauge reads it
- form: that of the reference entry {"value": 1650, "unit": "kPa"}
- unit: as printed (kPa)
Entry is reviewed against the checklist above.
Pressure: {"value": 300, "unit": "kPa"}
